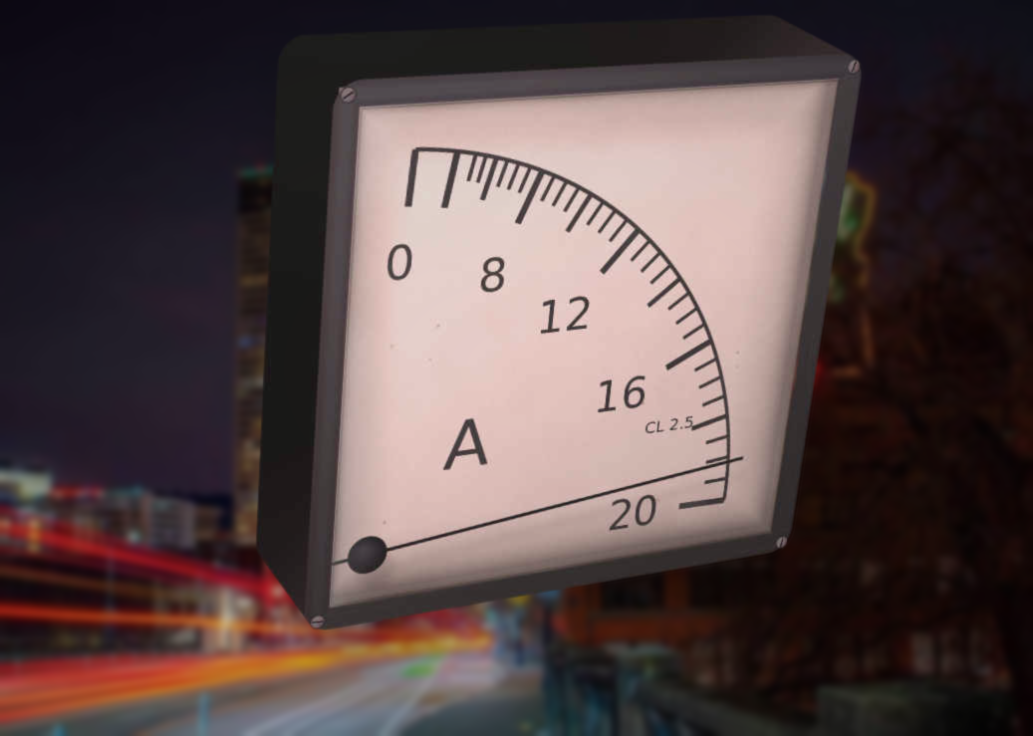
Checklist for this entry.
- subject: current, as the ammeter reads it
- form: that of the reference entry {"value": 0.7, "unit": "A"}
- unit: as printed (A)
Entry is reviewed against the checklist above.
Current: {"value": 19, "unit": "A"}
